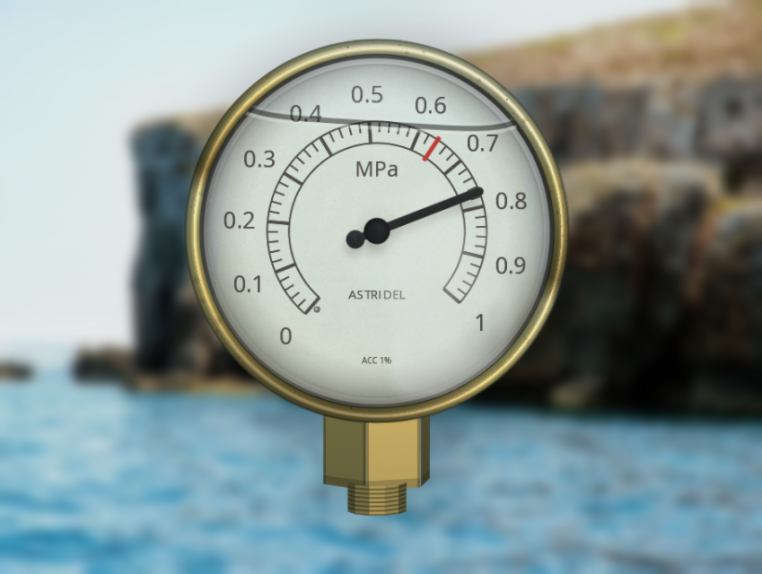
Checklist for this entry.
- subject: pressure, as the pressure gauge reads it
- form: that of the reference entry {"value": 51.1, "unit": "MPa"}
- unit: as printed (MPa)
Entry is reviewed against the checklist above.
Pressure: {"value": 0.77, "unit": "MPa"}
